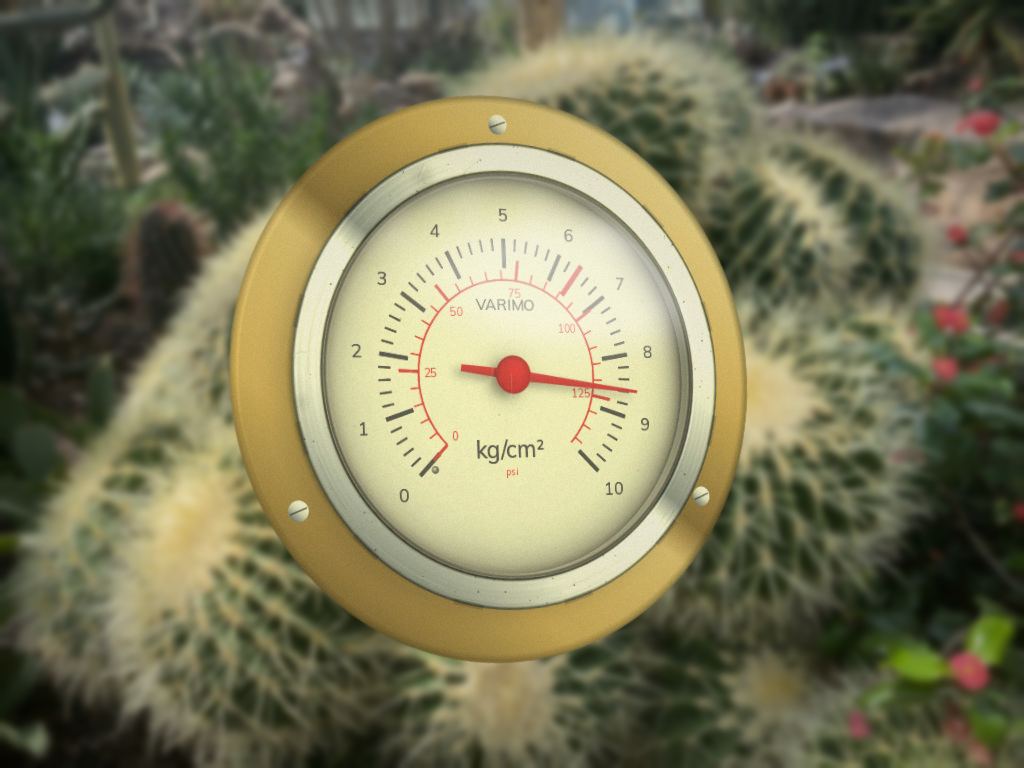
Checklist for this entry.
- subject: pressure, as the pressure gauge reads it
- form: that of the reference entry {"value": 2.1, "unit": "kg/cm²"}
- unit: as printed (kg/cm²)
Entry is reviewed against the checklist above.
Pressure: {"value": 8.6, "unit": "kg/cm²"}
